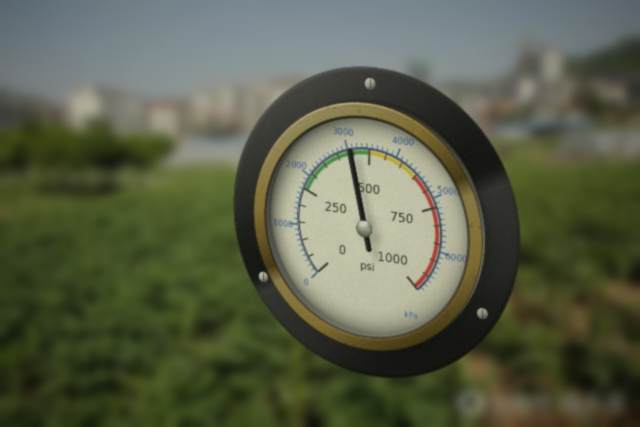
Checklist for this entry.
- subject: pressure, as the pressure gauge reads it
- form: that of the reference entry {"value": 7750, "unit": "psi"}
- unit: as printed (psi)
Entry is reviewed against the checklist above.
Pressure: {"value": 450, "unit": "psi"}
